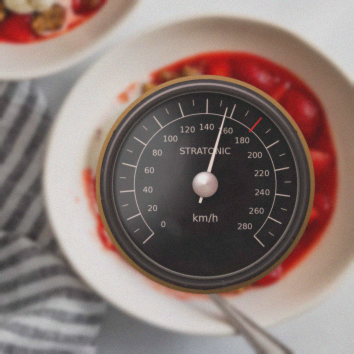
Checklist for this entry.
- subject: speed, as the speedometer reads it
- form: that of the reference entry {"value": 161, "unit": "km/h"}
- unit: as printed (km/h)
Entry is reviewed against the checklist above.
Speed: {"value": 155, "unit": "km/h"}
